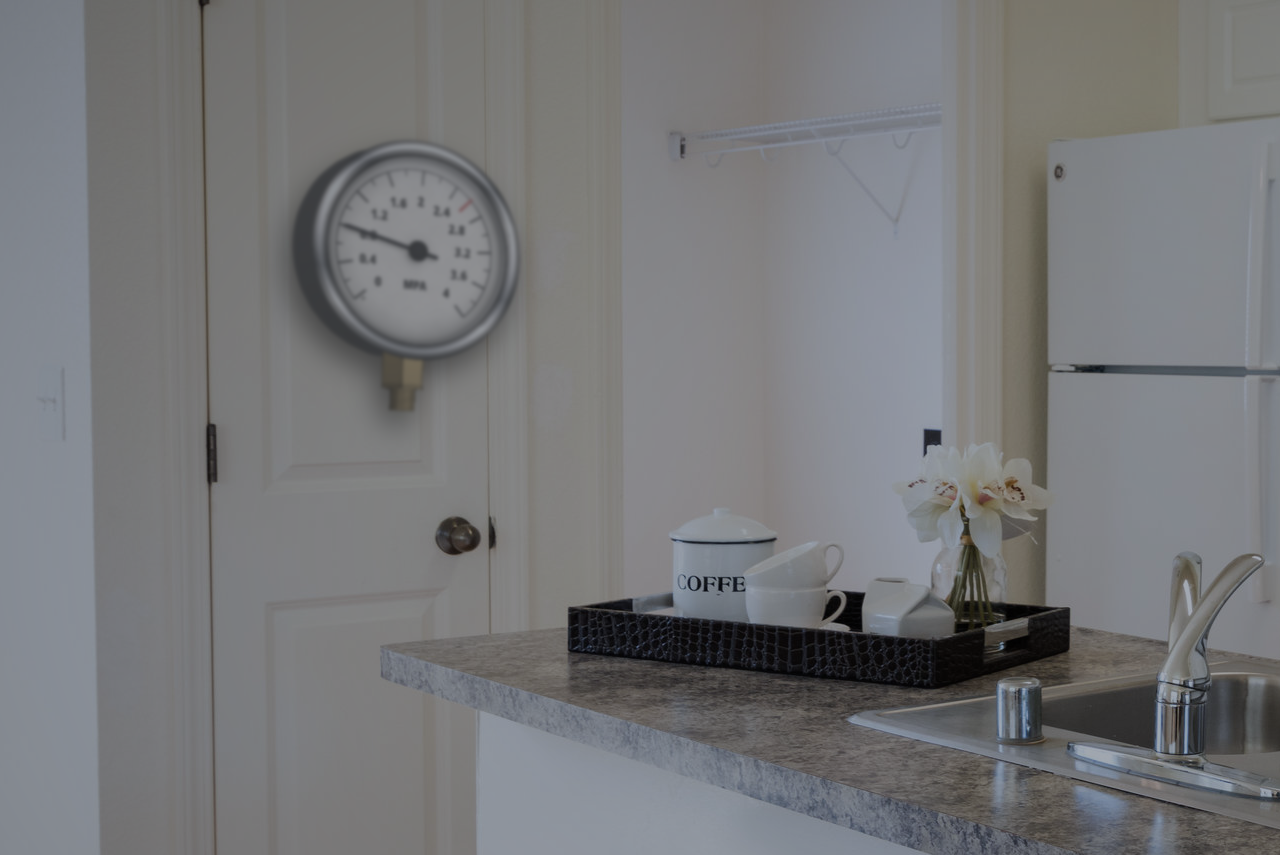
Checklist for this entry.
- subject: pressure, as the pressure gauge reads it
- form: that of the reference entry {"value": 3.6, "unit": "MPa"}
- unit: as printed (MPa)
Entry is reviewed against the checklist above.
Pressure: {"value": 0.8, "unit": "MPa"}
